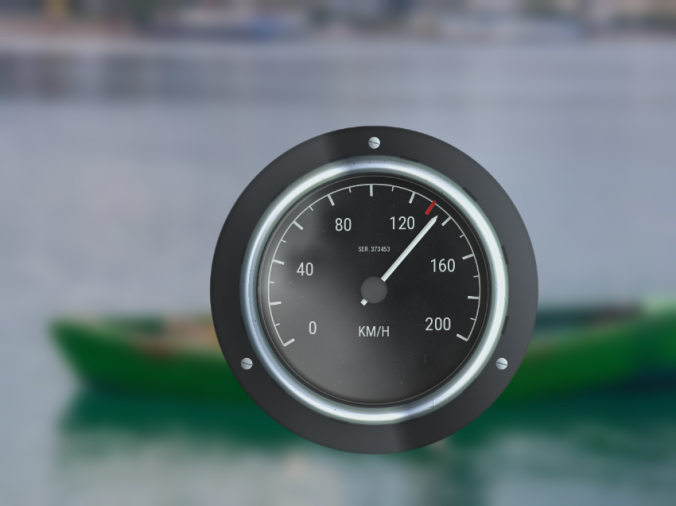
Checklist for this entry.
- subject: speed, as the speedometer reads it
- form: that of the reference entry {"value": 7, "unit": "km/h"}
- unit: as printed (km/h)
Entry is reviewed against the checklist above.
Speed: {"value": 135, "unit": "km/h"}
